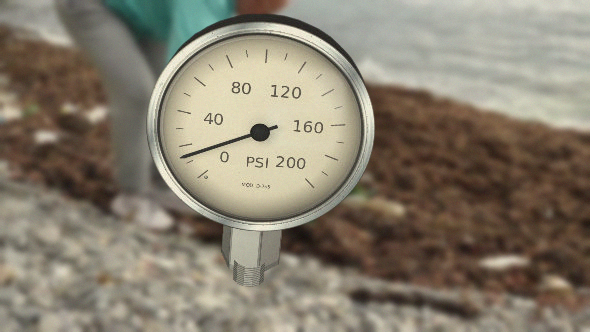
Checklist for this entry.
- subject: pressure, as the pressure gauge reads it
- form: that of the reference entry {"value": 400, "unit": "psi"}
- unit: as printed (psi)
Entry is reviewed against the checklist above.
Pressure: {"value": 15, "unit": "psi"}
